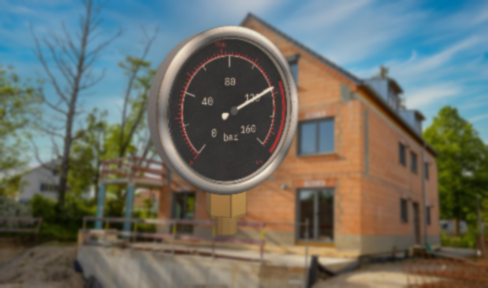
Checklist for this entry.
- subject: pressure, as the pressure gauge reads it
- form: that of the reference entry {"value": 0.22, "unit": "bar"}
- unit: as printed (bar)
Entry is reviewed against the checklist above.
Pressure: {"value": 120, "unit": "bar"}
